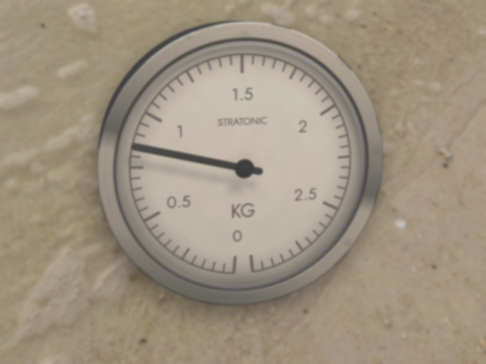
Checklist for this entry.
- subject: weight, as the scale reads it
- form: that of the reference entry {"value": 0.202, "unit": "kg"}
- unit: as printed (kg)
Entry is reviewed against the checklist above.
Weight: {"value": 0.85, "unit": "kg"}
